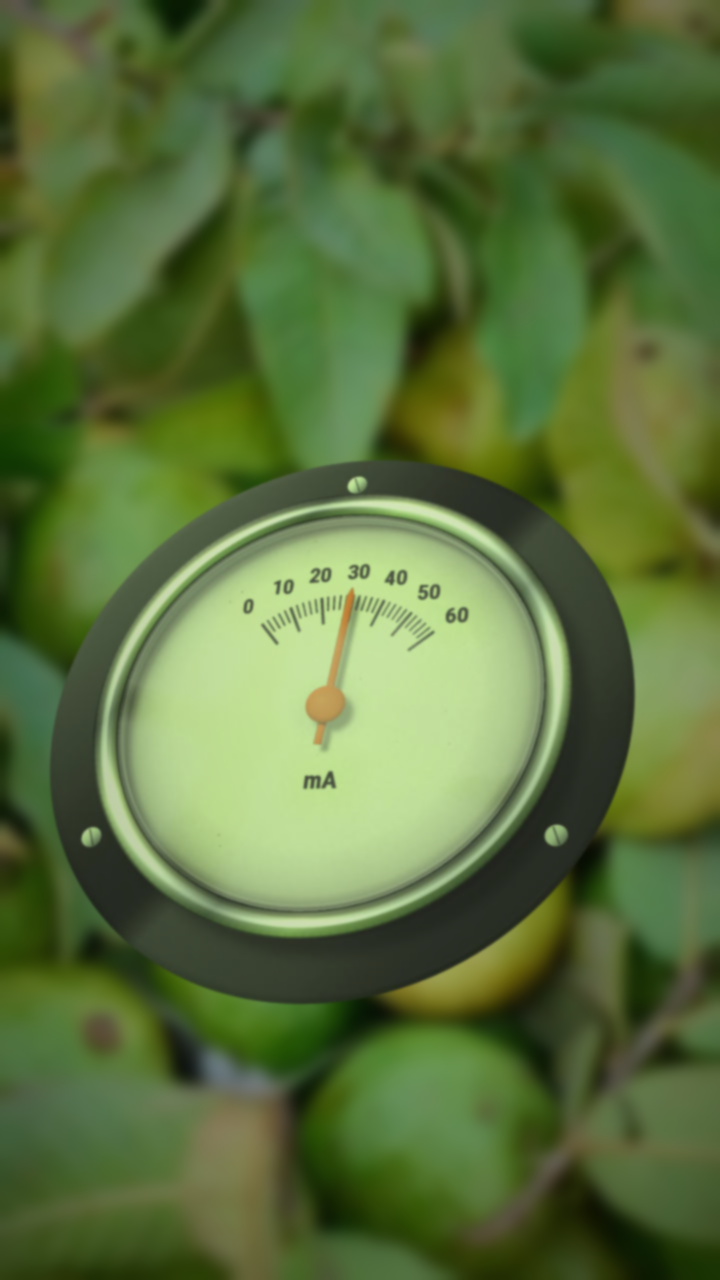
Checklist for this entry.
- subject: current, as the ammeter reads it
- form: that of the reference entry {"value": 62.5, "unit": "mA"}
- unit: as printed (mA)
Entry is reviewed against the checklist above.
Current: {"value": 30, "unit": "mA"}
